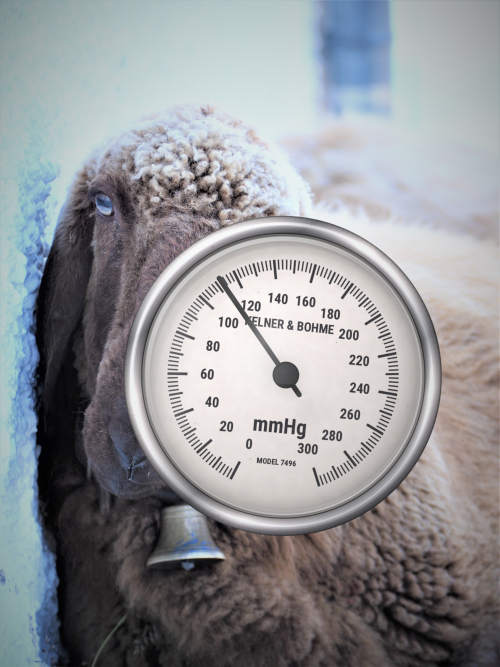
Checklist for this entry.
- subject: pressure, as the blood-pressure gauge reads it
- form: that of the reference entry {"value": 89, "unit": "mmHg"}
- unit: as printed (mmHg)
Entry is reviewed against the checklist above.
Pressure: {"value": 112, "unit": "mmHg"}
